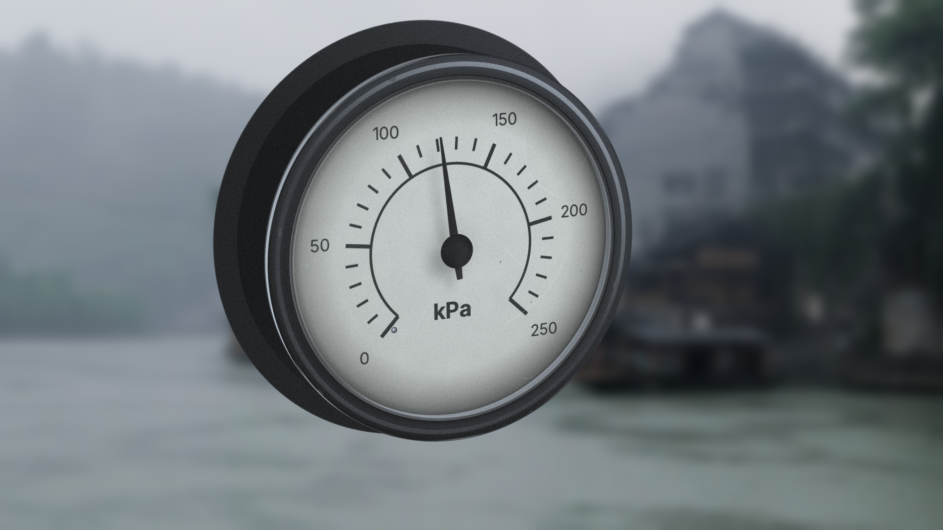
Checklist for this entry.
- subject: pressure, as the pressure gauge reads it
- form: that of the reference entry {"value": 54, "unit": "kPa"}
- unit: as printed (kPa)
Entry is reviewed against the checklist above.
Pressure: {"value": 120, "unit": "kPa"}
